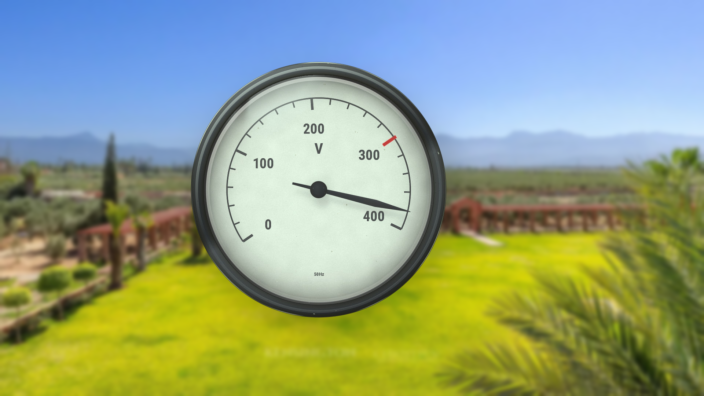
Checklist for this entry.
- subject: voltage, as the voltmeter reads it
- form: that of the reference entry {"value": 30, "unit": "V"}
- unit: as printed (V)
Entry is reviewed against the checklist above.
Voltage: {"value": 380, "unit": "V"}
